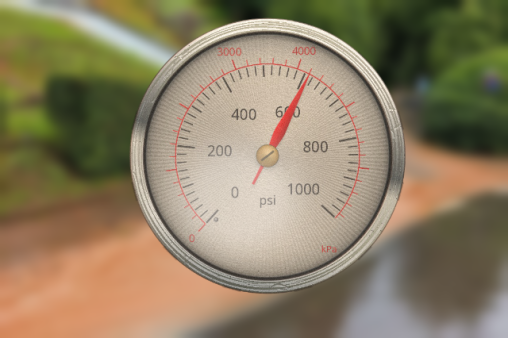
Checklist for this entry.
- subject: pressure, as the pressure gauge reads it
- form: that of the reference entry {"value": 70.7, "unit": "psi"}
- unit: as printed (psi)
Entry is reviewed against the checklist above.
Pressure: {"value": 610, "unit": "psi"}
